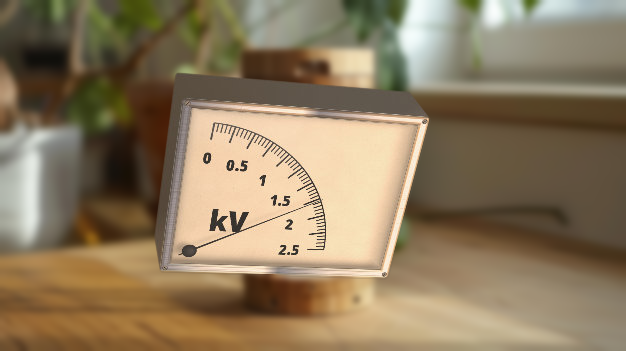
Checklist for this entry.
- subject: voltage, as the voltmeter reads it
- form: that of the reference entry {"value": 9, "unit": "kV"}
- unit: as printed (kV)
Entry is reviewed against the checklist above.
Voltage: {"value": 1.75, "unit": "kV"}
